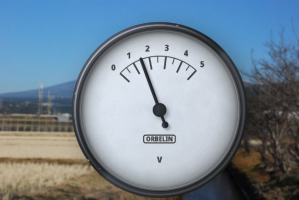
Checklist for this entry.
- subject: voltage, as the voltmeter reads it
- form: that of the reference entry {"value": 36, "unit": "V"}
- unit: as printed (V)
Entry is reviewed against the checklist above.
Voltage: {"value": 1.5, "unit": "V"}
